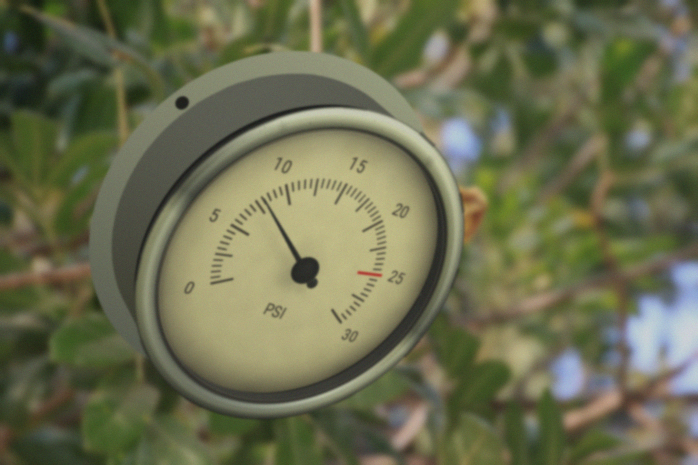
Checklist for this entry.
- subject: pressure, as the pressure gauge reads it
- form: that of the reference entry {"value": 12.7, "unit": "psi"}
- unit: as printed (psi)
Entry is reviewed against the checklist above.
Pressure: {"value": 8, "unit": "psi"}
